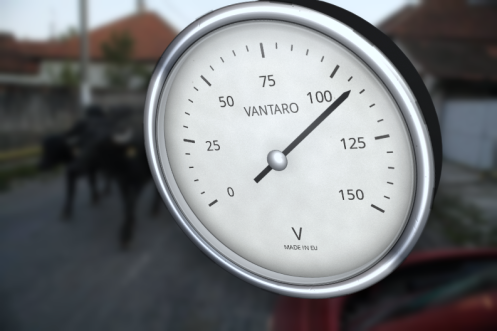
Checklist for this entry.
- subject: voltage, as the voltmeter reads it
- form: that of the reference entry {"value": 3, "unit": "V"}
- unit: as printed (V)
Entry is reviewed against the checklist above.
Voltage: {"value": 107.5, "unit": "V"}
